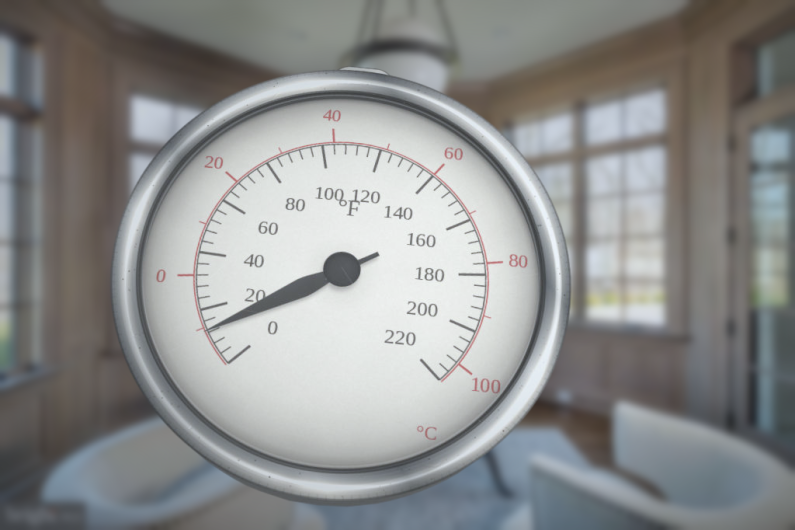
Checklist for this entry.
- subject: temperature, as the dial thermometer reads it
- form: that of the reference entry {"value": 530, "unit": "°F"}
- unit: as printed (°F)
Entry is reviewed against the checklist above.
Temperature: {"value": 12, "unit": "°F"}
